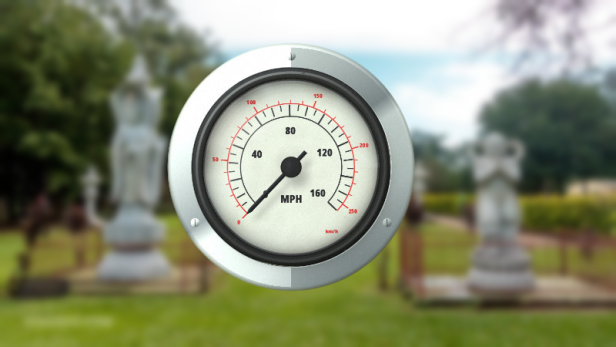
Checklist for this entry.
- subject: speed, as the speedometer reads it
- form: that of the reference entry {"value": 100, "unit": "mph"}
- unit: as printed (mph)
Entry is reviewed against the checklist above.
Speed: {"value": 0, "unit": "mph"}
